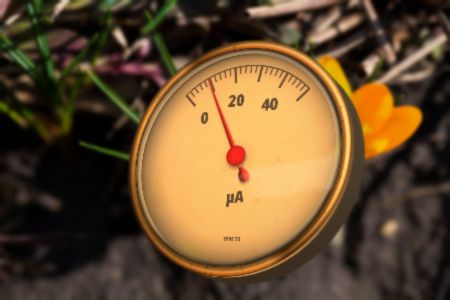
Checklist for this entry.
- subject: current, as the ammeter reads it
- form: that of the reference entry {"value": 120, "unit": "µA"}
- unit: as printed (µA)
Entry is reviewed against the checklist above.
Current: {"value": 10, "unit": "µA"}
